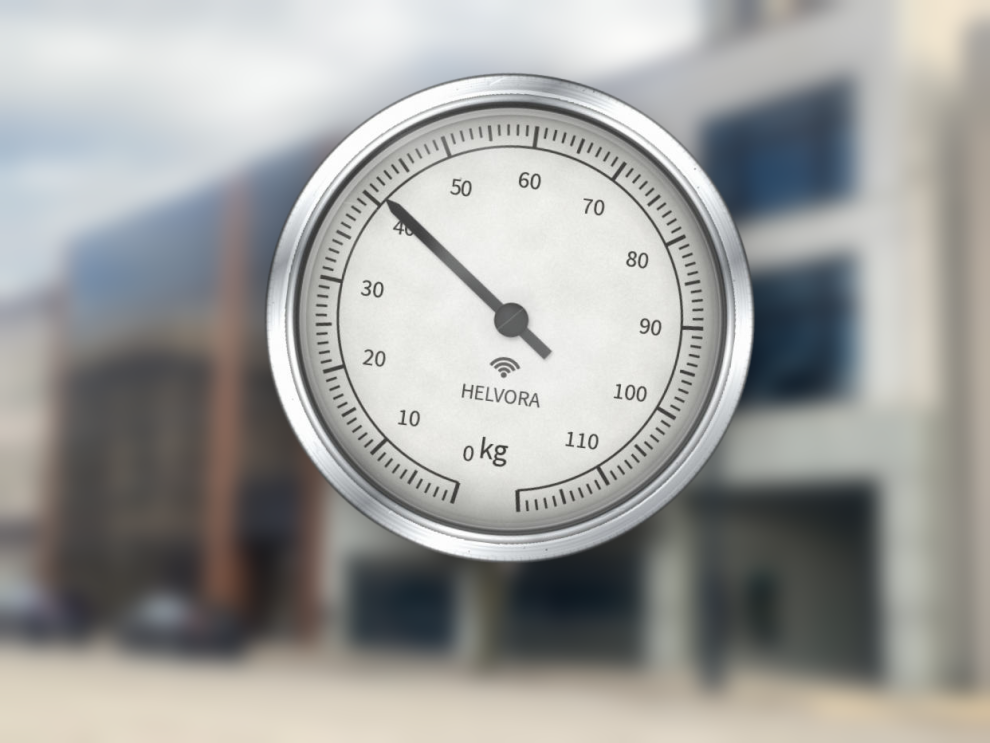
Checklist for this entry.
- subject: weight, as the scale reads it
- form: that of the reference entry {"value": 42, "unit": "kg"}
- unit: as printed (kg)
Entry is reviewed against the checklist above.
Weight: {"value": 41, "unit": "kg"}
